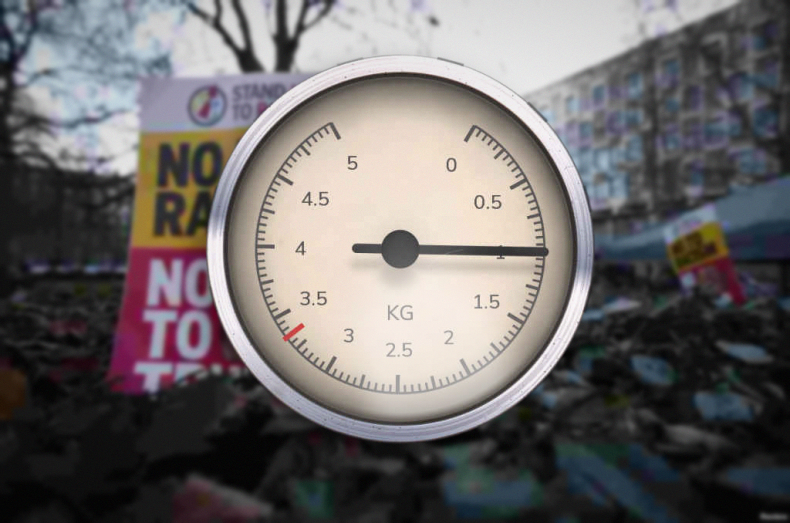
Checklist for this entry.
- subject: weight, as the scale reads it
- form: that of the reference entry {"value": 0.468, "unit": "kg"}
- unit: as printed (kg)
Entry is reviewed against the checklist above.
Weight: {"value": 1, "unit": "kg"}
